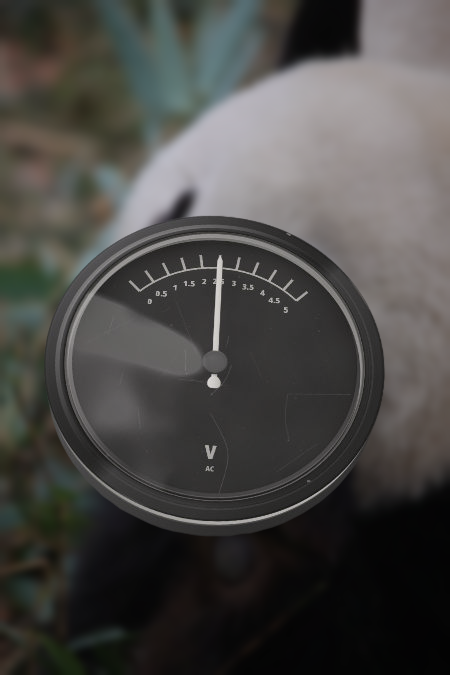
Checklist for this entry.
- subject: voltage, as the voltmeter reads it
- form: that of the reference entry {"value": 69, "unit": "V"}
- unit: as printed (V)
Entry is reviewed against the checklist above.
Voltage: {"value": 2.5, "unit": "V"}
